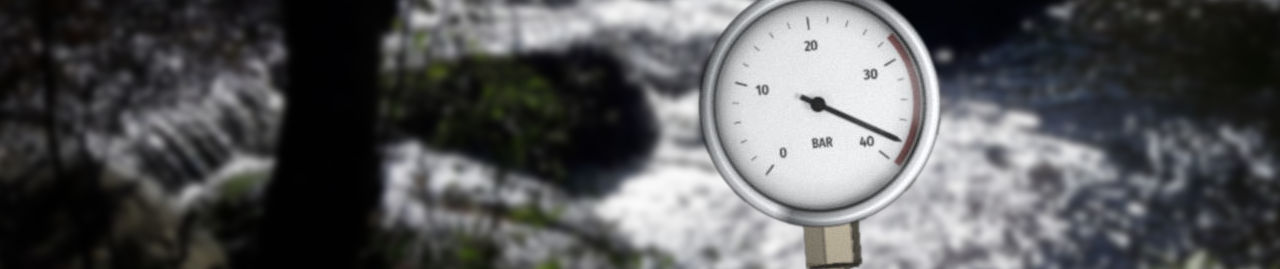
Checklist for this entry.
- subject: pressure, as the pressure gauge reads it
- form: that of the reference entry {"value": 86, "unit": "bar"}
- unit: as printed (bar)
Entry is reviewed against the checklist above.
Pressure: {"value": 38, "unit": "bar"}
